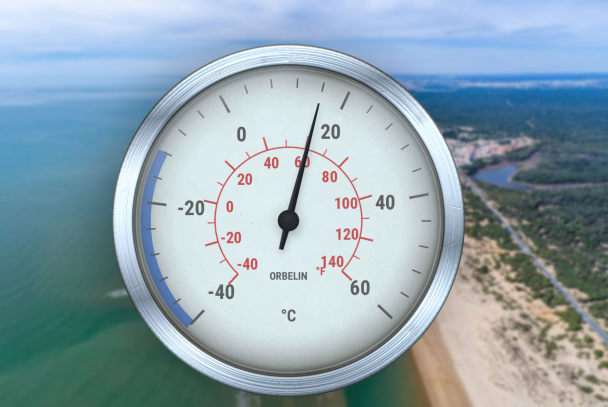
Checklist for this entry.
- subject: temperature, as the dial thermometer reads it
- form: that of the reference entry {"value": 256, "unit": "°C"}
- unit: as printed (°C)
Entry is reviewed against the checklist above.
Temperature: {"value": 16, "unit": "°C"}
